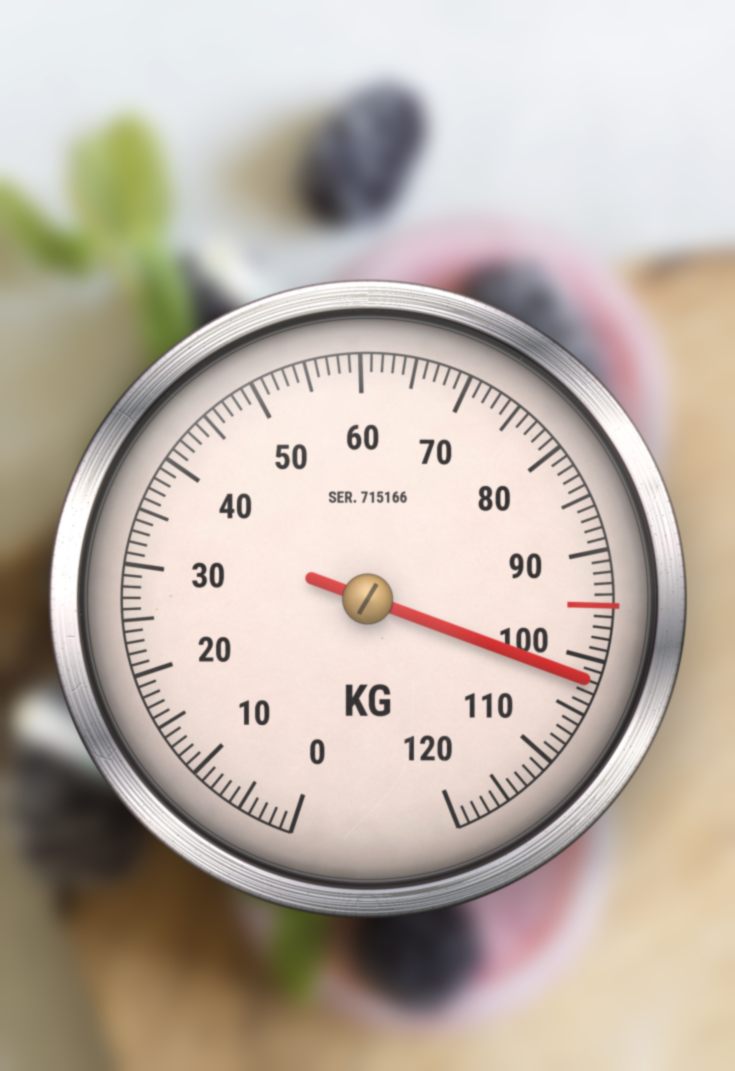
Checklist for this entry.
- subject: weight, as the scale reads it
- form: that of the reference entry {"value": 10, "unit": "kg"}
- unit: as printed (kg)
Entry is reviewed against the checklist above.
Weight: {"value": 102, "unit": "kg"}
